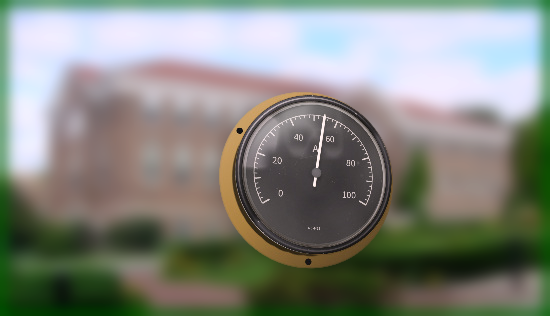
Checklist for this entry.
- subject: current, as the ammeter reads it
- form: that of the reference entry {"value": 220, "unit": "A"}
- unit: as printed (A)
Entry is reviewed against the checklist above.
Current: {"value": 54, "unit": "A"}
